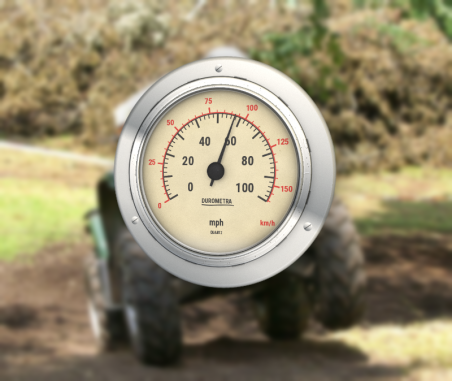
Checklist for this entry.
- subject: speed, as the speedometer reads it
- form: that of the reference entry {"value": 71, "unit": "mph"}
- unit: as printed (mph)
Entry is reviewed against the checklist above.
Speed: {"value": 58, "unit": "mph"}
